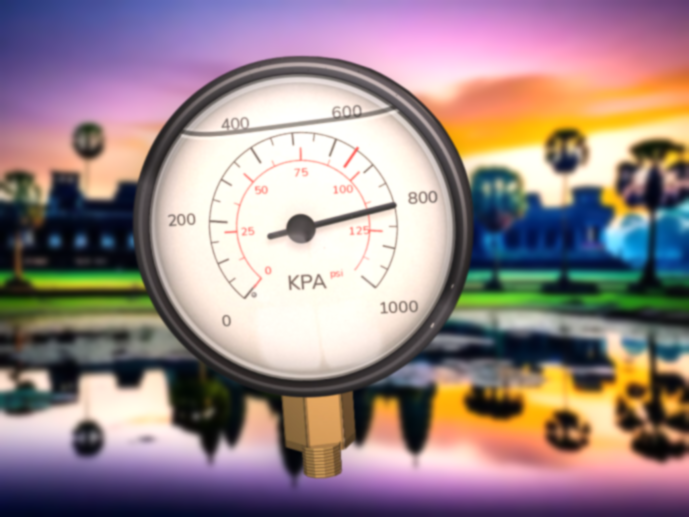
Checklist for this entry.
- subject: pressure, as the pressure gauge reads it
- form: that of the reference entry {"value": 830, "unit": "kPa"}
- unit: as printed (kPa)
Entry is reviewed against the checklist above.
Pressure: {"value": 800, "unit": "kPa"}
